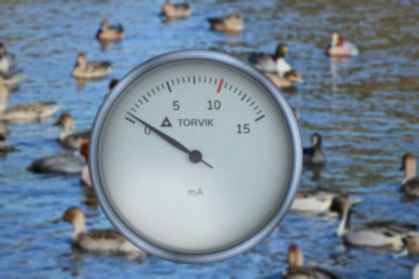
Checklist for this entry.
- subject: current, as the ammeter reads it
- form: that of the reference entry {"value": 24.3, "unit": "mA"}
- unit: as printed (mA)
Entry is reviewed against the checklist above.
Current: {"value": 0.5, "unit": "mA"}
